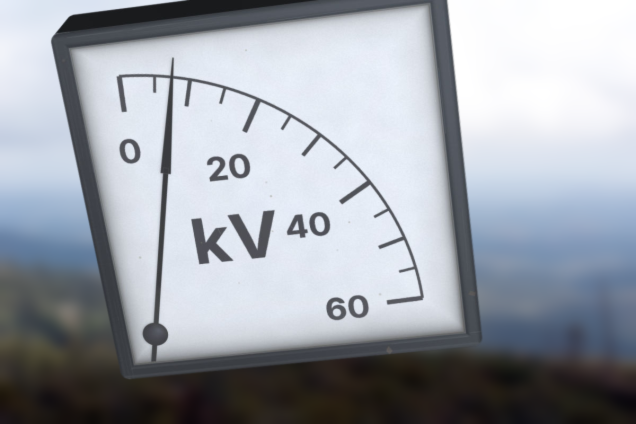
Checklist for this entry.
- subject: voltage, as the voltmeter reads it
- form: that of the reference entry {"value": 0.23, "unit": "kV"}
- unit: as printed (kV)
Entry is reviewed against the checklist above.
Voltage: {"value": 7.5, "unit": "kV"}
